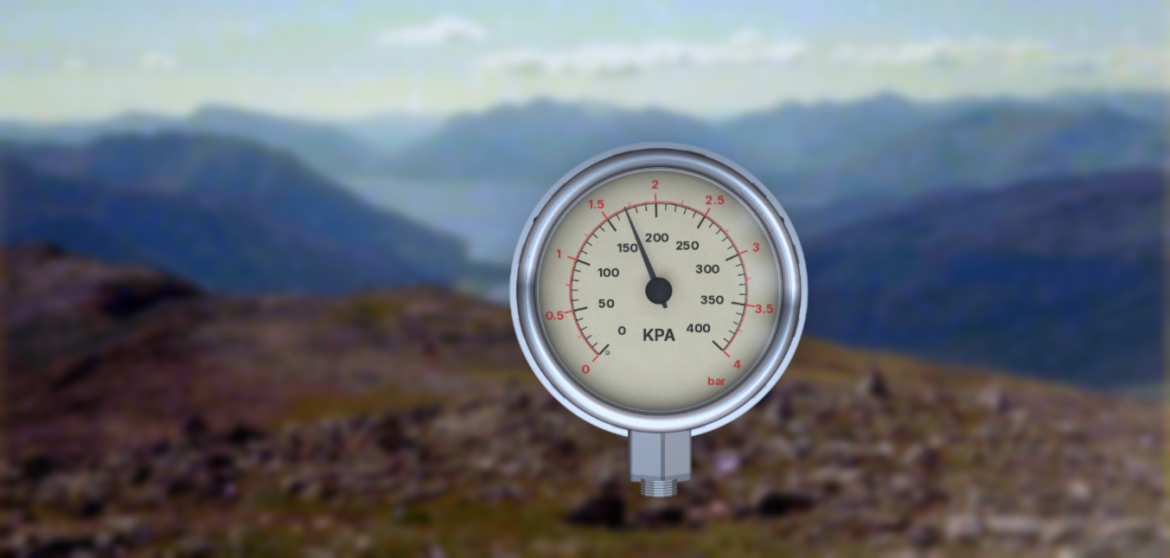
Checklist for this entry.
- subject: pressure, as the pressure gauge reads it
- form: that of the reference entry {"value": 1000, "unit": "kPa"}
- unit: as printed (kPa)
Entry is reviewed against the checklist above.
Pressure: {"value": 170, "unit": "kPa"}
